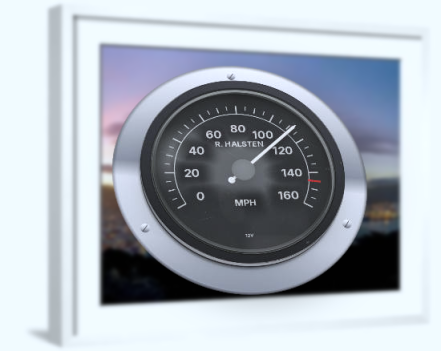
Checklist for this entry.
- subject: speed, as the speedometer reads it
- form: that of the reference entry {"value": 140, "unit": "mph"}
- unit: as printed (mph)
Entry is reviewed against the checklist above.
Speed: {"value": 112.5, "unit": "mph"}
